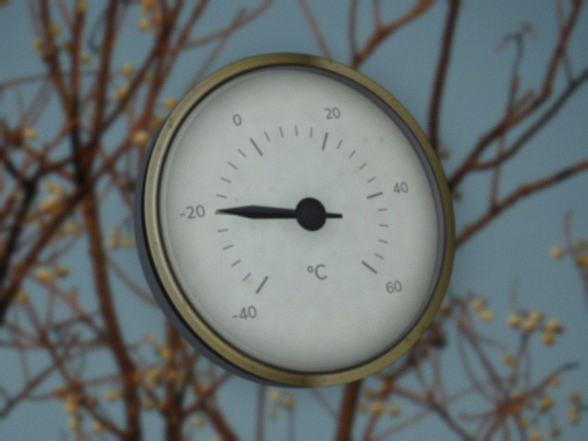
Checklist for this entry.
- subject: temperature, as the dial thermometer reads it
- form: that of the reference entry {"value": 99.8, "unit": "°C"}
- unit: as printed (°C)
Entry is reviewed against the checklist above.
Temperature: {"value": -20, "unit": "°C"}
